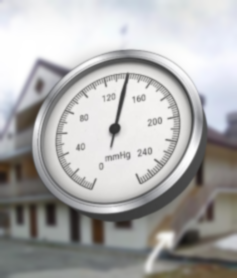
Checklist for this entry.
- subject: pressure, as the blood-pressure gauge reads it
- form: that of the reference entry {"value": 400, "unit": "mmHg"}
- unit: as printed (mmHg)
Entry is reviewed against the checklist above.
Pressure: {"value": 140, "unit": "mmHg"}
